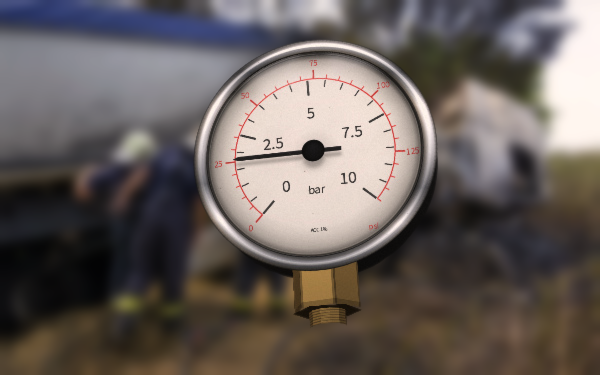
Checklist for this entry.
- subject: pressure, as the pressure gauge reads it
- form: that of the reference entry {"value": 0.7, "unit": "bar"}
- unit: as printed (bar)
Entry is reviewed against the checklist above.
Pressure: {"value": 1.75, "unit": "bar"}
